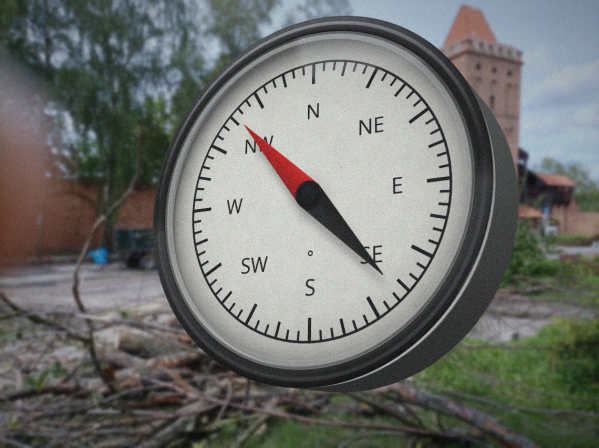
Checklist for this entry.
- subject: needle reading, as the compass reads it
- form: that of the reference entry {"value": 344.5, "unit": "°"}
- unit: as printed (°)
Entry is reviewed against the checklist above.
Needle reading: {"value": 317.5, "unit": "°"}
